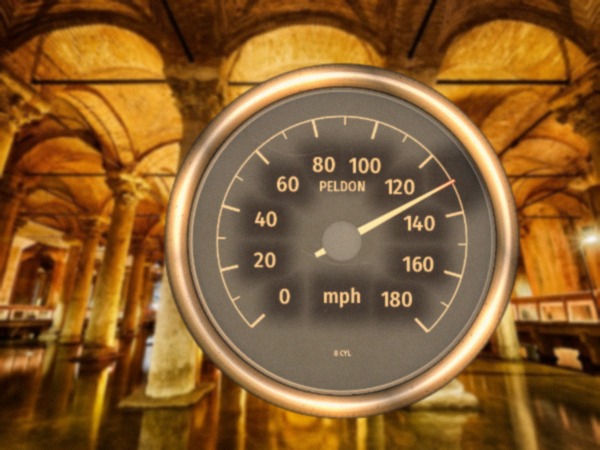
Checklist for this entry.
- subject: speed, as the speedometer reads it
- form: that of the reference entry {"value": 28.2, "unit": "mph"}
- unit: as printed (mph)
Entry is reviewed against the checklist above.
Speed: {"value": 130, "unit": "mph"}
